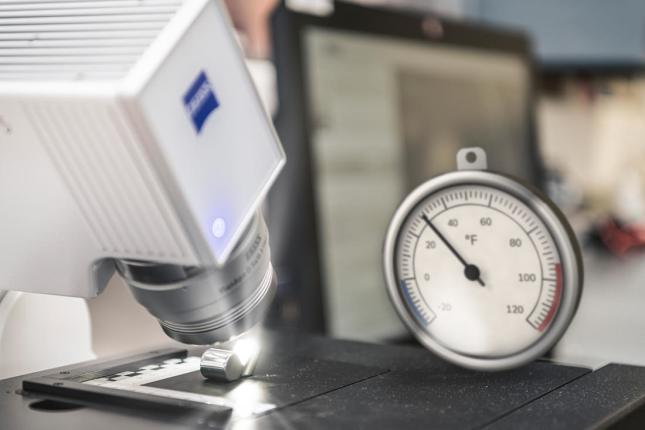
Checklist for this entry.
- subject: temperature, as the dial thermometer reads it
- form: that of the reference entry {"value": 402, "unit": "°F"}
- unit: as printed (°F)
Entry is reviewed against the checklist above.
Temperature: {"value": 30, "unit": "°F"}
